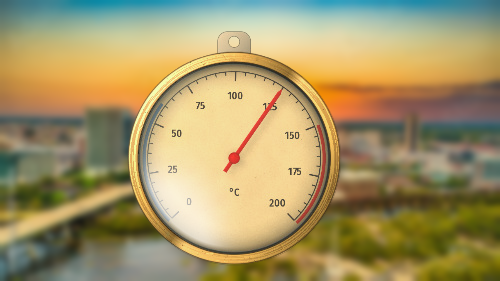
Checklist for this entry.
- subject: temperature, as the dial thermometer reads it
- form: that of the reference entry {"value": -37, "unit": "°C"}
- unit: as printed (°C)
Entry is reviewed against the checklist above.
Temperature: {"value": 125, "unit": "°C"}
